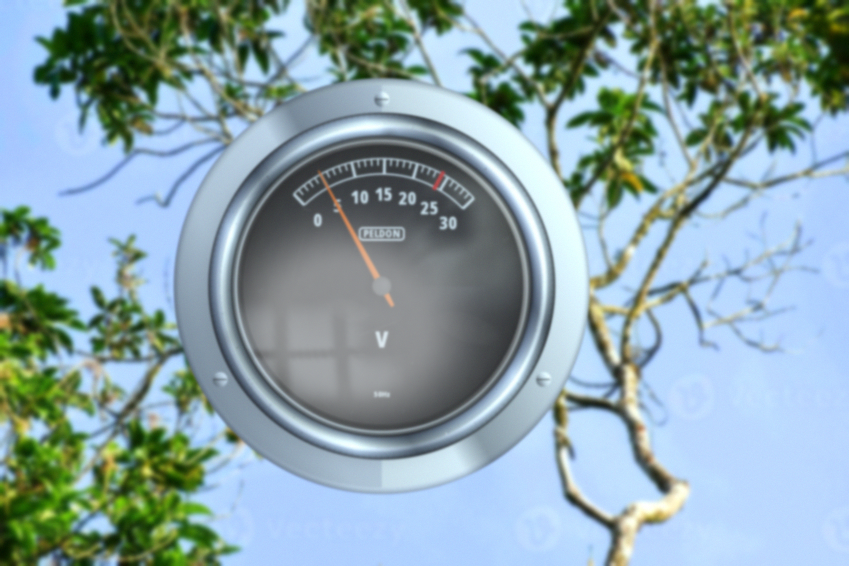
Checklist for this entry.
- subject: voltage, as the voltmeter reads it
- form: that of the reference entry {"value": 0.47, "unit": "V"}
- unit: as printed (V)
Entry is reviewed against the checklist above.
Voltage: {"value": 5, "unit": "V"}
